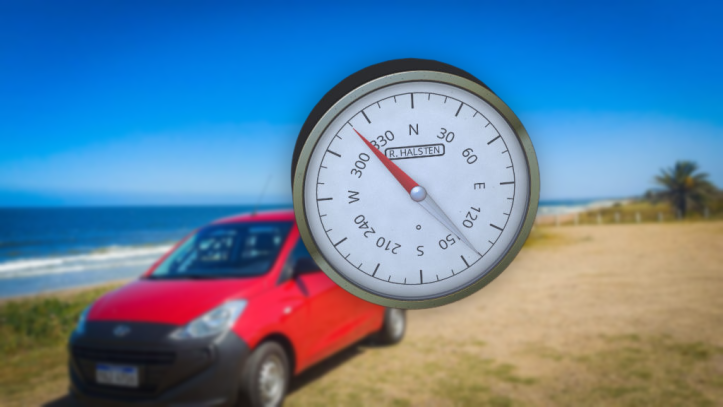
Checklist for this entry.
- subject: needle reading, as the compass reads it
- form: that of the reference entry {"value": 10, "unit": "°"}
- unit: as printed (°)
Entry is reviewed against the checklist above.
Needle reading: {"value": 320, "unit": "°"}
